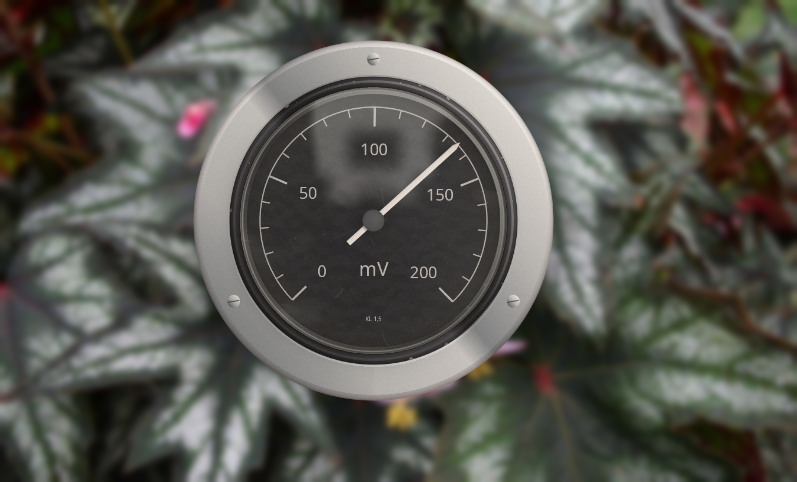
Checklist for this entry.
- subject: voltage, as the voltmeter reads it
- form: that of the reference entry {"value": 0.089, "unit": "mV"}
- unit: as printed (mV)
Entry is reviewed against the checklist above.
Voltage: {"value": 135, "unit": "mV"}
